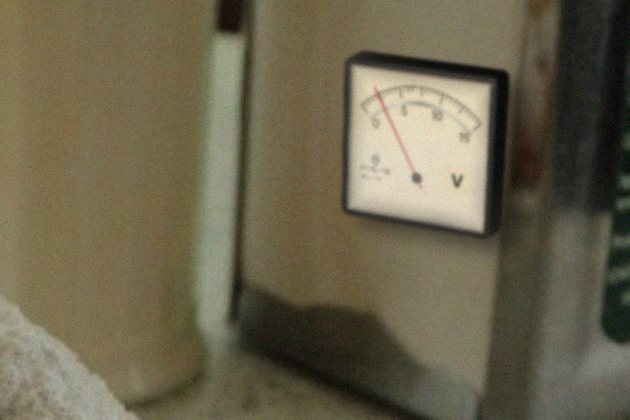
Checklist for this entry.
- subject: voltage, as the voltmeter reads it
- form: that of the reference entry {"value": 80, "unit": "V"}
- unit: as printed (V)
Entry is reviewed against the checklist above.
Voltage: {"value": 2.5, "unit": "V"}
